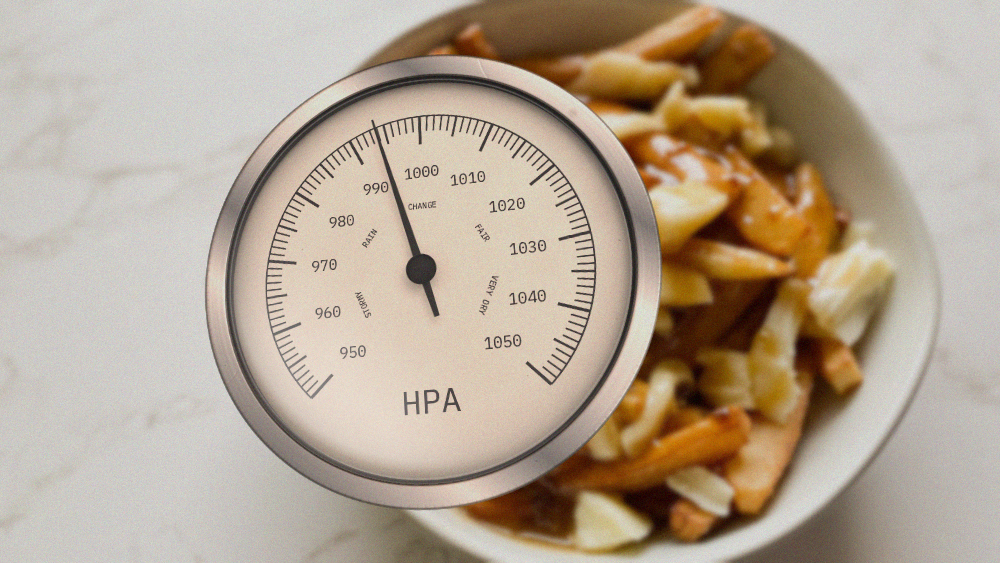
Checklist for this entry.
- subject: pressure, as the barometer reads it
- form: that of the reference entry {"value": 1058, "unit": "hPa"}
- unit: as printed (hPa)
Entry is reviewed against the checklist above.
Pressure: {"value": 994, "unit": "hPa"}
